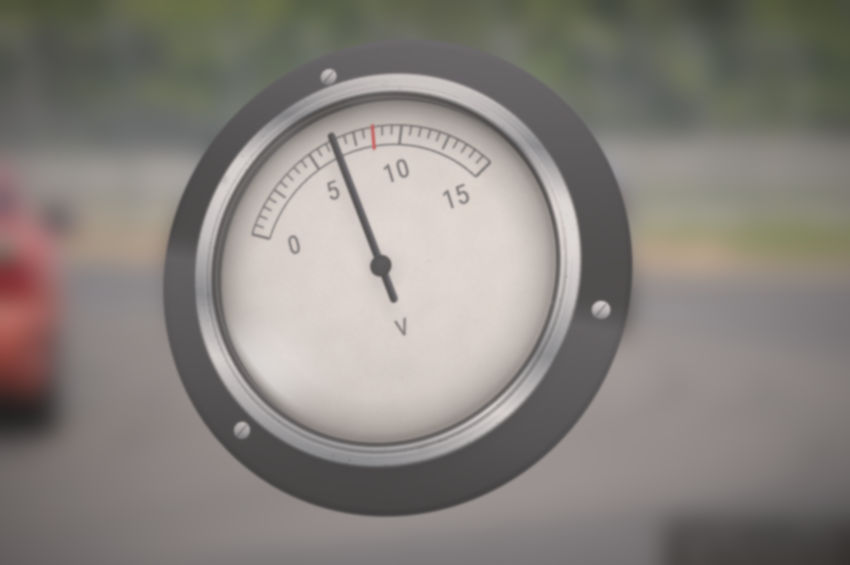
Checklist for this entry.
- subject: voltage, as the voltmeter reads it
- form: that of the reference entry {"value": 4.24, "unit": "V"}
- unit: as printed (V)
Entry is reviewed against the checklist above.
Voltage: {"value": 6.5, "unit": "V"}
